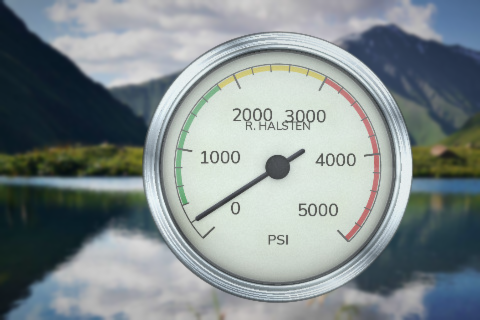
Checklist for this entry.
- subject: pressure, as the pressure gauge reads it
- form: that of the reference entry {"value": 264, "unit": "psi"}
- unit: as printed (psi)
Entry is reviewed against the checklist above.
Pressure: {"value": 200, "unit": "psi"}
